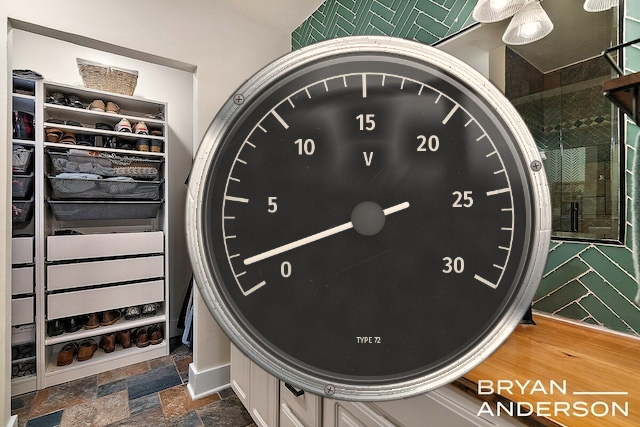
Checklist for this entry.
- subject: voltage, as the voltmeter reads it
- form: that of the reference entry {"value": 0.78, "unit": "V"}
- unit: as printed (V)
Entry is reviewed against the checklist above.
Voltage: {"value": 1.5, "unit": "V"}
